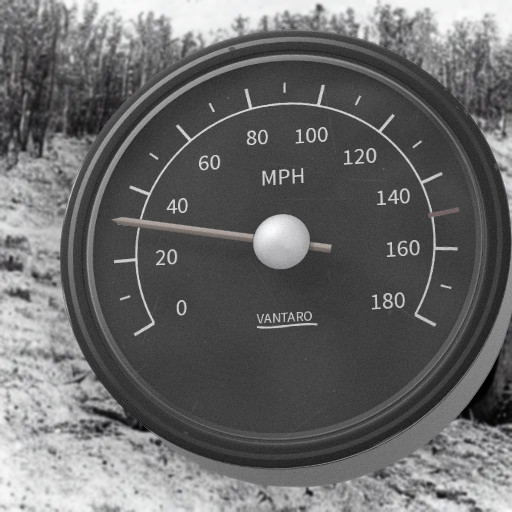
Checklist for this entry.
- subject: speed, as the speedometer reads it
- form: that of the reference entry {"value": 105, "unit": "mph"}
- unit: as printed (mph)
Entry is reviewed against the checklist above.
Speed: {"value": 30, "unit": "mph"}
